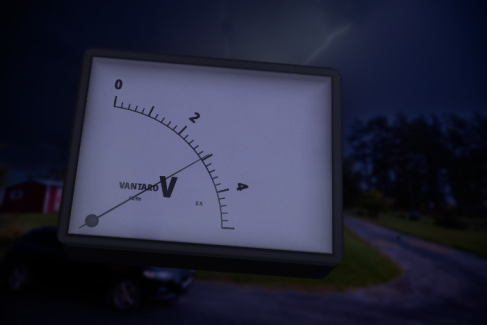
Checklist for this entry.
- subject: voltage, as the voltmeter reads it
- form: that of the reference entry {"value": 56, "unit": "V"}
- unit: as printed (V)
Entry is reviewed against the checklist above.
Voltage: {"value": 3, "unit": "V"}
